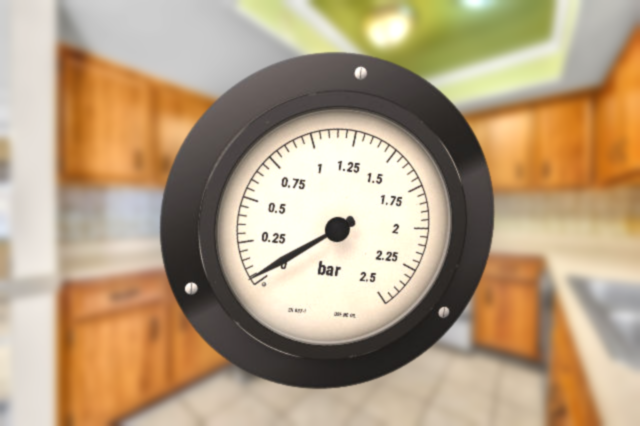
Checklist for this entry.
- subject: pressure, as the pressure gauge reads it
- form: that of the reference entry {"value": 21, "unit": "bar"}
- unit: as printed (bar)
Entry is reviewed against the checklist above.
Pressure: {"value": 0.05, "unit": "bar"}
